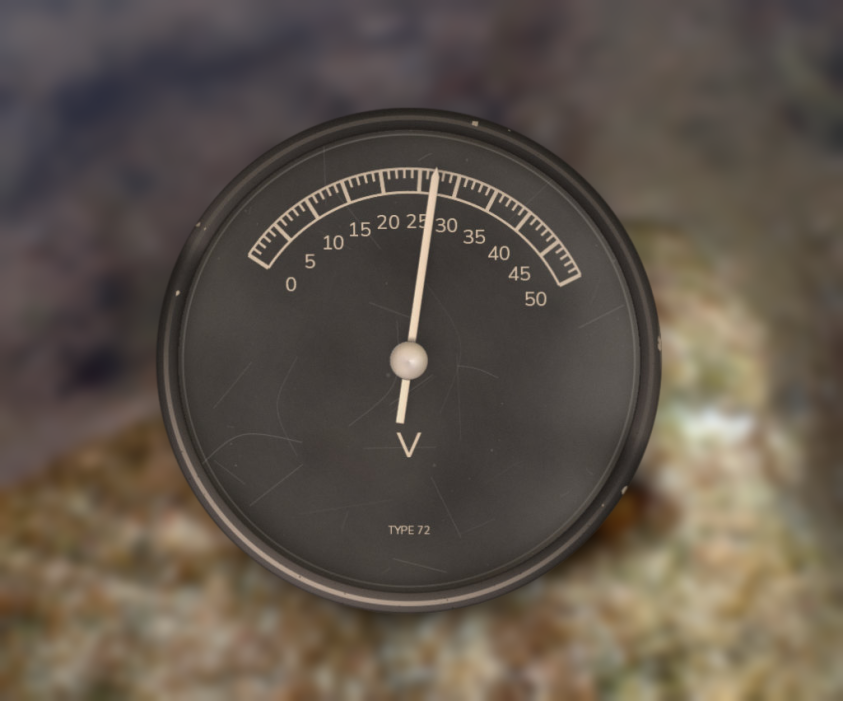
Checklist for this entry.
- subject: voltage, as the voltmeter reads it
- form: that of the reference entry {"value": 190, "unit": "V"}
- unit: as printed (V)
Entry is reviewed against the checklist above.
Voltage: {"value": 27, "unit": "V"}
